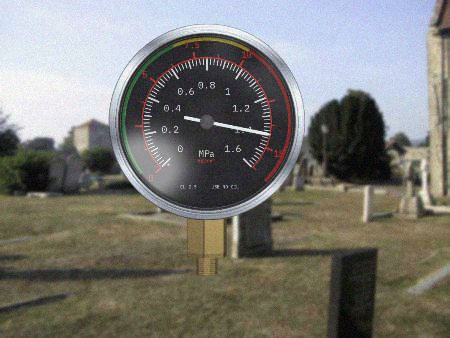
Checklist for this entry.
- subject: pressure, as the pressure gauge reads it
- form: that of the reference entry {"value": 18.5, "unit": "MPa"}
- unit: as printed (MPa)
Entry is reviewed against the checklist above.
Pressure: {"value": 1.4, "unit": "MPa"}
